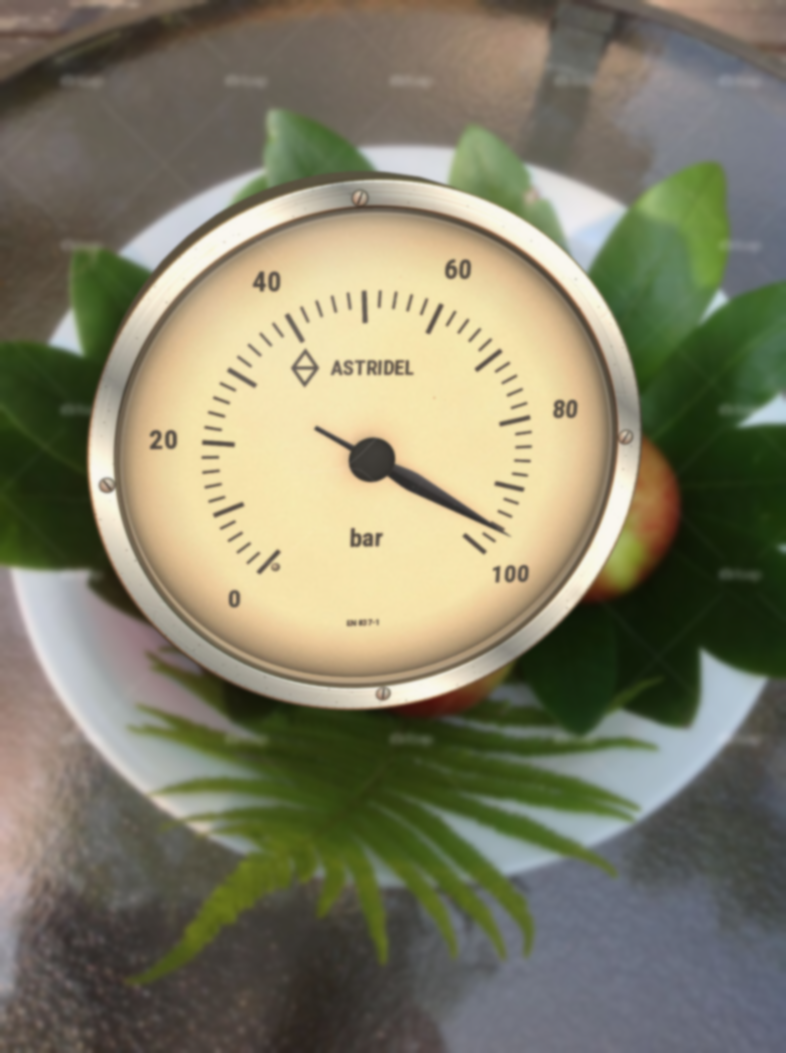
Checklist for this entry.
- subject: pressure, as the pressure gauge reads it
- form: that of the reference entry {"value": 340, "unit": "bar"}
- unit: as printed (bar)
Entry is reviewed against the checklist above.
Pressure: {"value": 96, "unit": "bar"}
